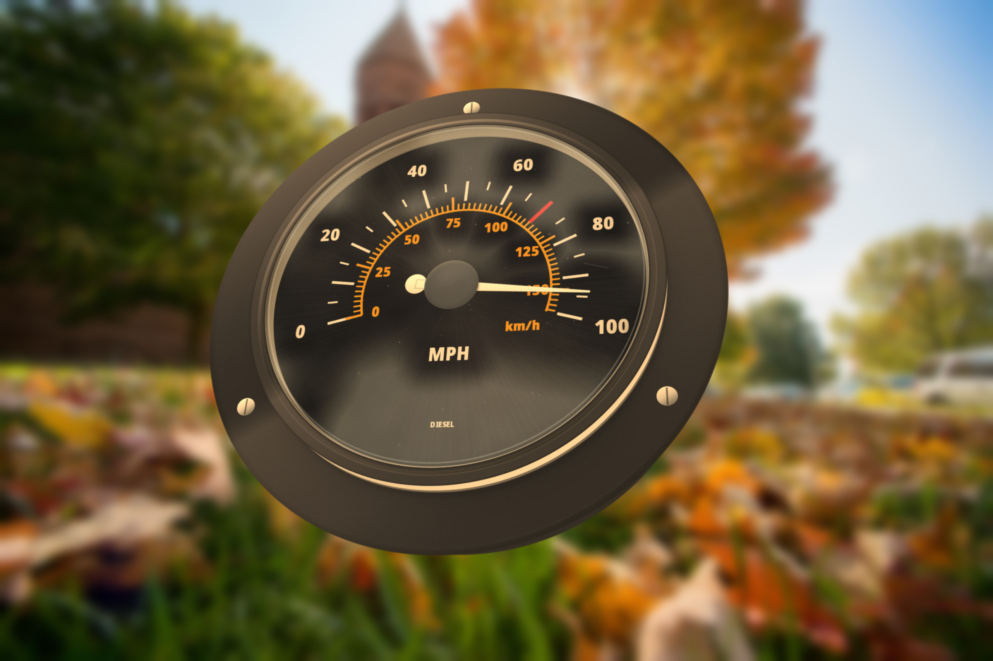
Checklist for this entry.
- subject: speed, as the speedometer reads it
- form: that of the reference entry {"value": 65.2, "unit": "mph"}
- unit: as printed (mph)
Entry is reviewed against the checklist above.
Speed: {"value": 95, "unit": "mph"}
